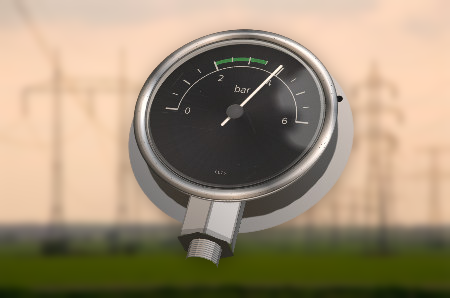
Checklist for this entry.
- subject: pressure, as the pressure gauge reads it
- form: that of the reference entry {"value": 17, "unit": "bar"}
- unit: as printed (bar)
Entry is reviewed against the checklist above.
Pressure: {"value": 4, "unit": "bar"}
